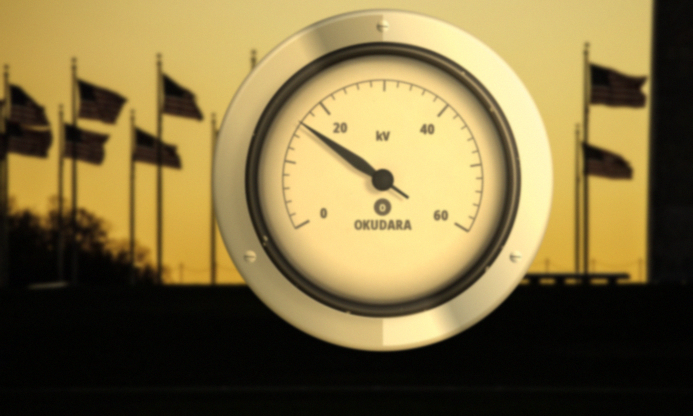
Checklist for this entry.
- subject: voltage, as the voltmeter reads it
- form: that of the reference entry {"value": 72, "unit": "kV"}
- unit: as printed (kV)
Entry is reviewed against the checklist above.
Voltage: {"value": 16, "unit": "kV"}
